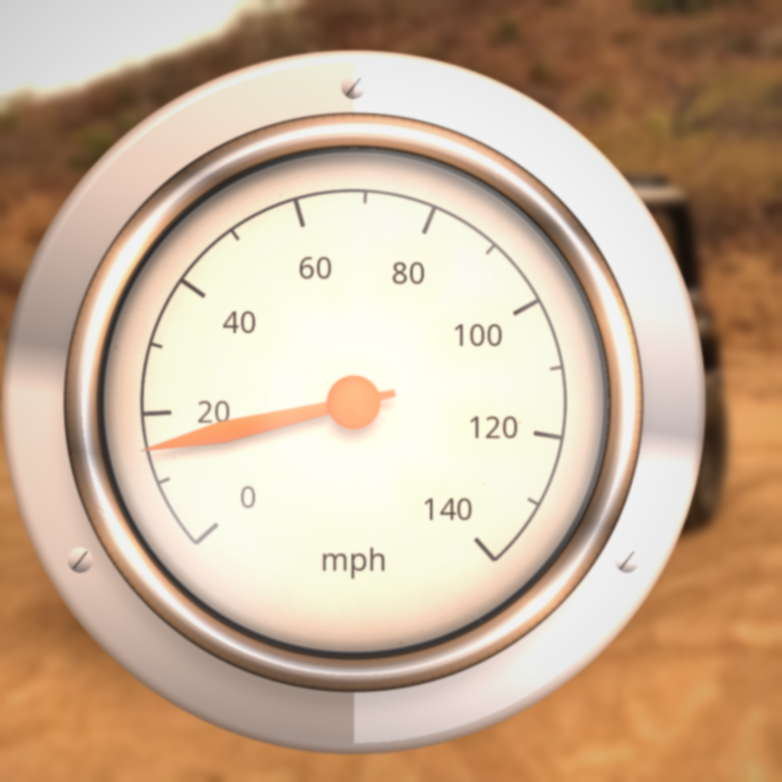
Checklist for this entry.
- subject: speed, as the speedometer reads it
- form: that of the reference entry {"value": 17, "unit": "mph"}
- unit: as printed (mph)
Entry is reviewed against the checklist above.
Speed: {"value": 15, "unit": "mph"}
